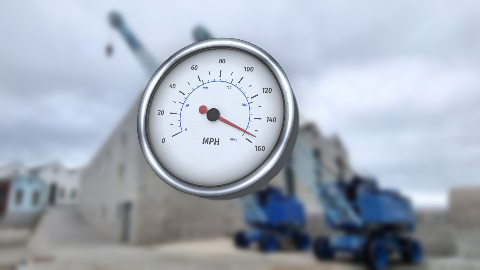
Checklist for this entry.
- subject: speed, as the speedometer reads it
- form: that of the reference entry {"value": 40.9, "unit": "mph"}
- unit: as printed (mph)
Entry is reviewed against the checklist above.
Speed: {"value": 155, "unit": "mph"}
